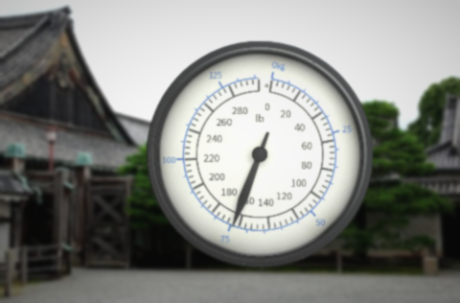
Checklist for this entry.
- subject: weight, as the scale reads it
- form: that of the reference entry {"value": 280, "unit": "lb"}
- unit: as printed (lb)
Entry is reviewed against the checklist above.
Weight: {"value": 164, "unit": "lb"}
